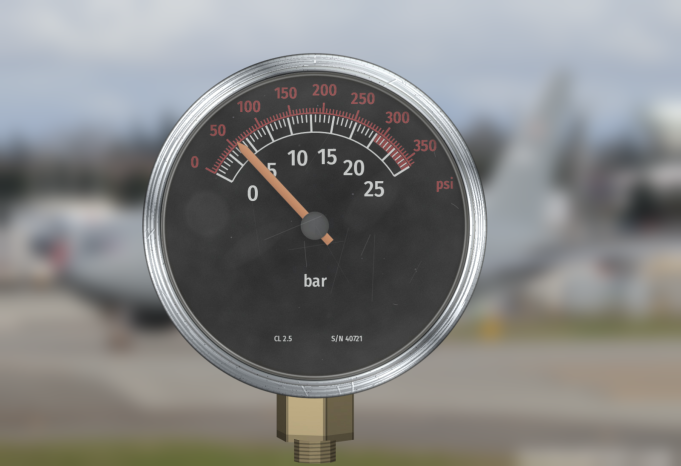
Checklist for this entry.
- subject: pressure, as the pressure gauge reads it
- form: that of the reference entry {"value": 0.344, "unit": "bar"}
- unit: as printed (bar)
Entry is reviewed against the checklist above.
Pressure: {"value": 4, "unit": "bar"}
